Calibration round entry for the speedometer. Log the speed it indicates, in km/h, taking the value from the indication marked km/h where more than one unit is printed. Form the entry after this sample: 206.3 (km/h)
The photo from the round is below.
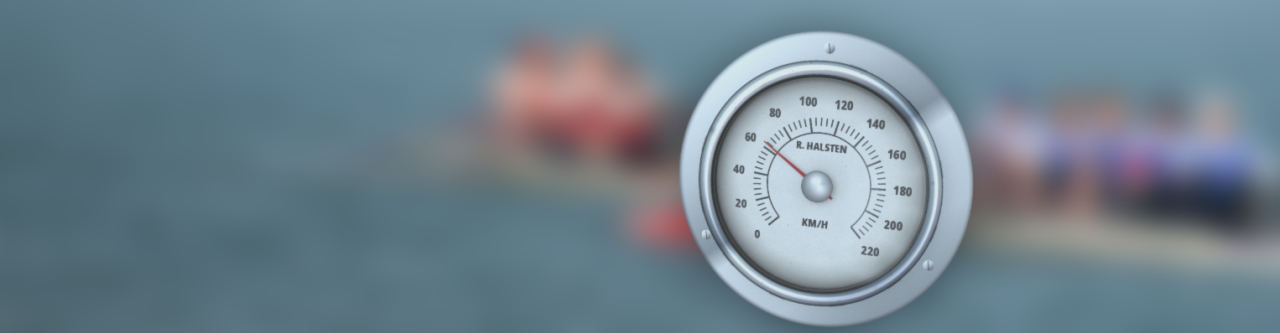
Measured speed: 64 (km/h)
